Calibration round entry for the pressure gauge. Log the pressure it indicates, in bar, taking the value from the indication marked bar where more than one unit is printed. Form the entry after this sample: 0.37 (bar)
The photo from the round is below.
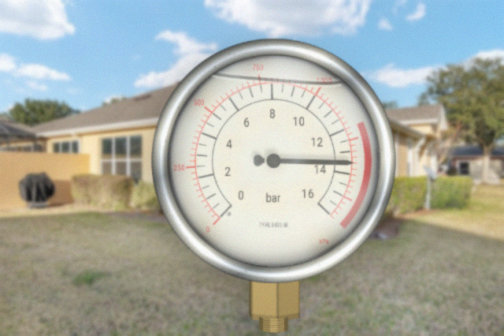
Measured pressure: 13.5 (bar)
